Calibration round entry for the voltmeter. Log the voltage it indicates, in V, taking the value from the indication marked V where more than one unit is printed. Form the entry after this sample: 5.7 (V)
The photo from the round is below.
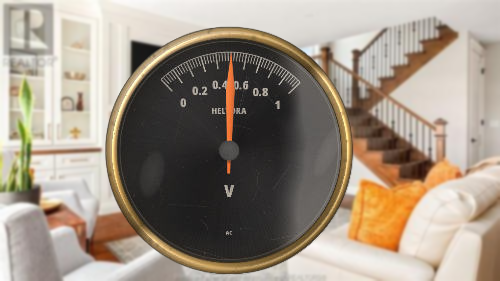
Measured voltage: 0.5 (V)
